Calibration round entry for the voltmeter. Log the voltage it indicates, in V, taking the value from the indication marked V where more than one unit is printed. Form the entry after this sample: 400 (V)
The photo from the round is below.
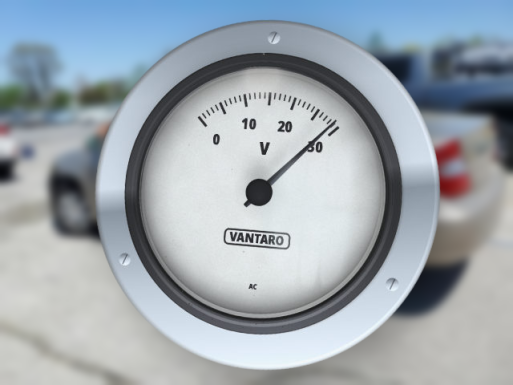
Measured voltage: 29 (V)
